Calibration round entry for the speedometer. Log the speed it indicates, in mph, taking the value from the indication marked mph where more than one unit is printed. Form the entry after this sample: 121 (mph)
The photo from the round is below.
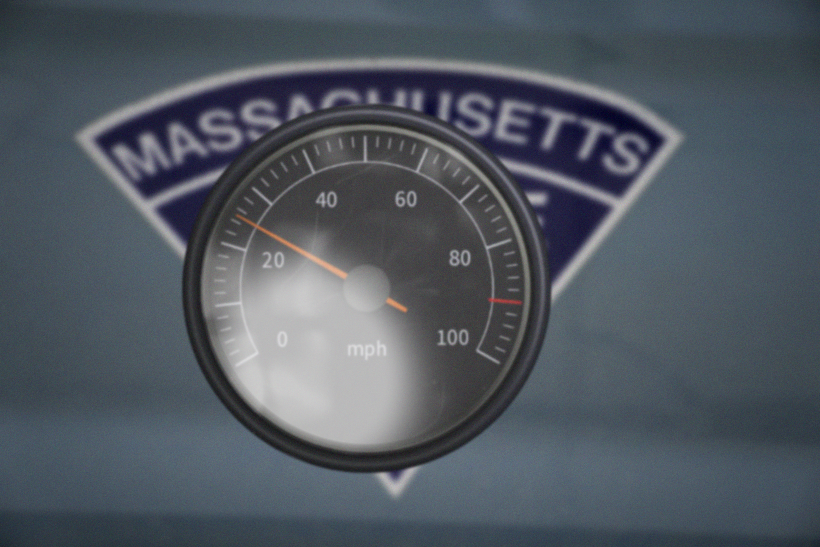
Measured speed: 25 (mph)
